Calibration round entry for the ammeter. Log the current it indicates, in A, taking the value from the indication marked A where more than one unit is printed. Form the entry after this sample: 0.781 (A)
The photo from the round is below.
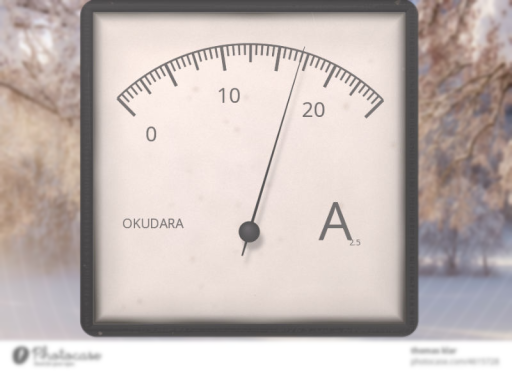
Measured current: 17 (A)
